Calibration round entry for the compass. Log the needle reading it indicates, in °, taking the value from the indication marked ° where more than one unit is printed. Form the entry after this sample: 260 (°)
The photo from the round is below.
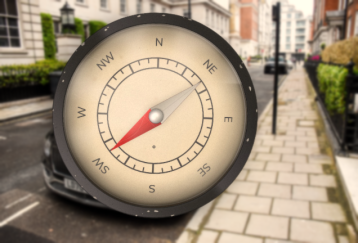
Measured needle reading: 230 (°)
